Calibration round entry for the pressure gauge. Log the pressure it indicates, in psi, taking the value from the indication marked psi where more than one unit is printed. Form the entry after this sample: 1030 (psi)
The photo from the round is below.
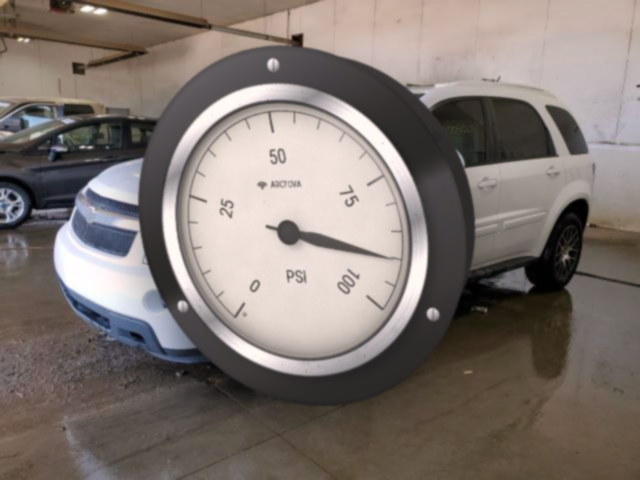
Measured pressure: 90 (psi)
